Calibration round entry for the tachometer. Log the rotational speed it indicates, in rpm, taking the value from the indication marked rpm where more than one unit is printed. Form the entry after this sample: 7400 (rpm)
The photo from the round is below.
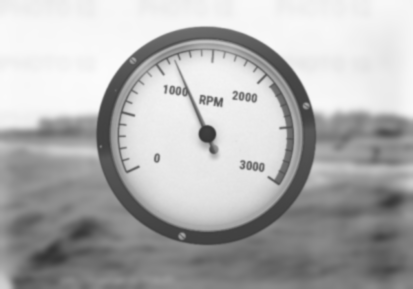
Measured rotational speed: 1150 (rpm)
